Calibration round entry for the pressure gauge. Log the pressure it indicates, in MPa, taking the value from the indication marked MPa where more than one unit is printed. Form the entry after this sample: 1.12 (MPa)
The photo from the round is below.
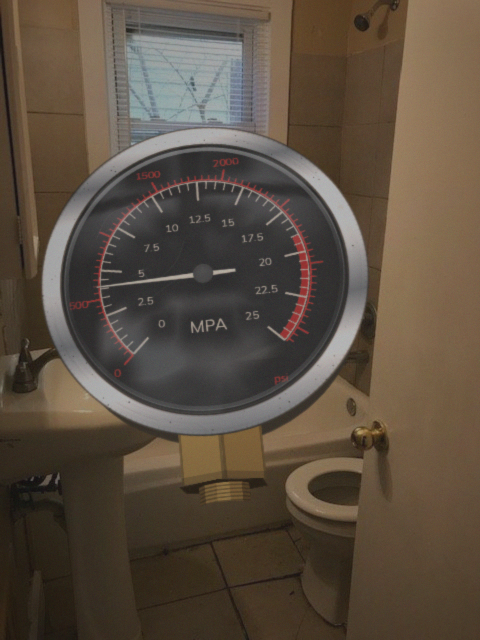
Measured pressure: 4 (MPa)
